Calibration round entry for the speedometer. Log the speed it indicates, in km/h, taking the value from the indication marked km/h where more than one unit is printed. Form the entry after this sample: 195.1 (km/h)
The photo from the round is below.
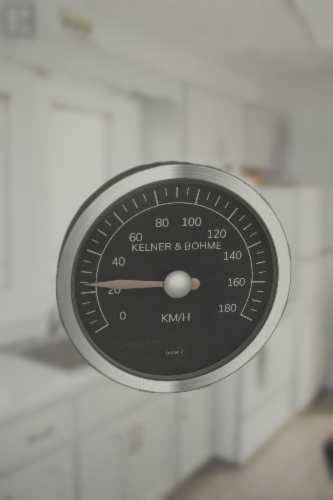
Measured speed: 25 (km/h)
